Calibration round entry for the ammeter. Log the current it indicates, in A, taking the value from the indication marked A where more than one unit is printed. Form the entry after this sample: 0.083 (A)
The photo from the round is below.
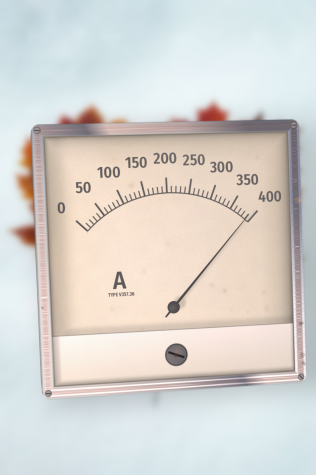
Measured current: 390 (A)
